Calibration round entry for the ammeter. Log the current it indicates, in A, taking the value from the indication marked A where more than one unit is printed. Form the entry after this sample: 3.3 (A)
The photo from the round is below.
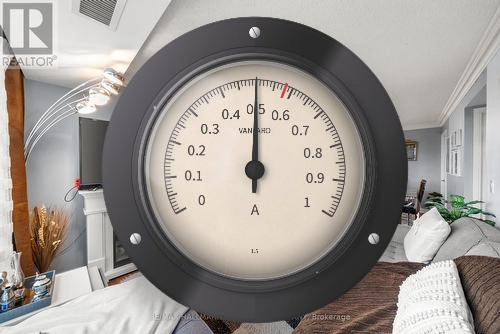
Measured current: 0.5 (A)
